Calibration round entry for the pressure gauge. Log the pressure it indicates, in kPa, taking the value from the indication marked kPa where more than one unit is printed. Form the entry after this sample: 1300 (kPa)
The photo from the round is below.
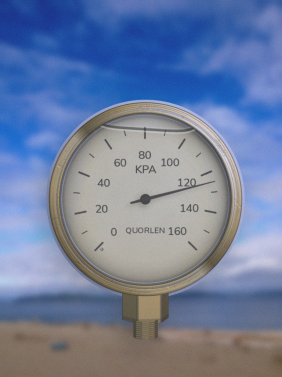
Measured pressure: 125 (kPa)
